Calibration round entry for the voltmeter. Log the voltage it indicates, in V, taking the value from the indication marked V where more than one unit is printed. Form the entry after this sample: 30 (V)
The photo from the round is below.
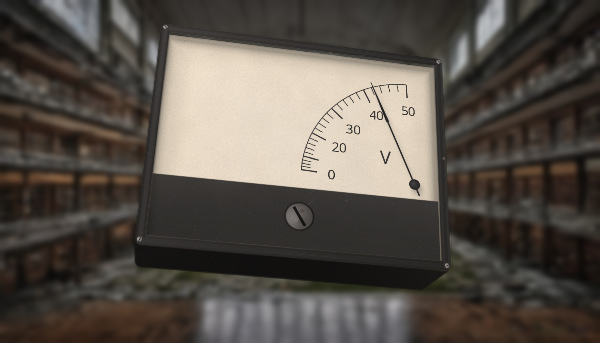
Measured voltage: 42 (V)
